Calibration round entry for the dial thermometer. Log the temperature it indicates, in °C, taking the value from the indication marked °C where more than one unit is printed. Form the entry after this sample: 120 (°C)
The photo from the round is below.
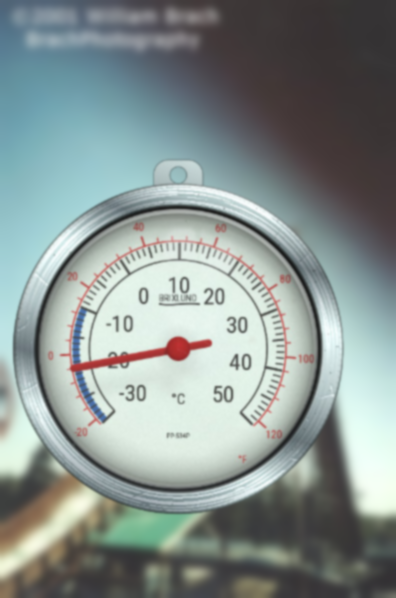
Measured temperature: -20 (°C)
